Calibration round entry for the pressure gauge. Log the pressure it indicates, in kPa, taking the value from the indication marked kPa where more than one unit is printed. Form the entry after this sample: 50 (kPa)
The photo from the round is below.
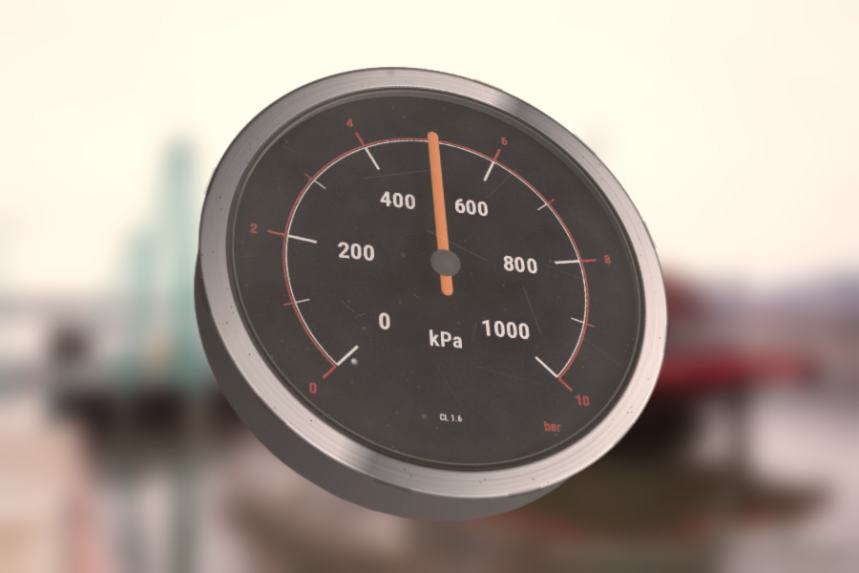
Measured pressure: 500 (kPa)
